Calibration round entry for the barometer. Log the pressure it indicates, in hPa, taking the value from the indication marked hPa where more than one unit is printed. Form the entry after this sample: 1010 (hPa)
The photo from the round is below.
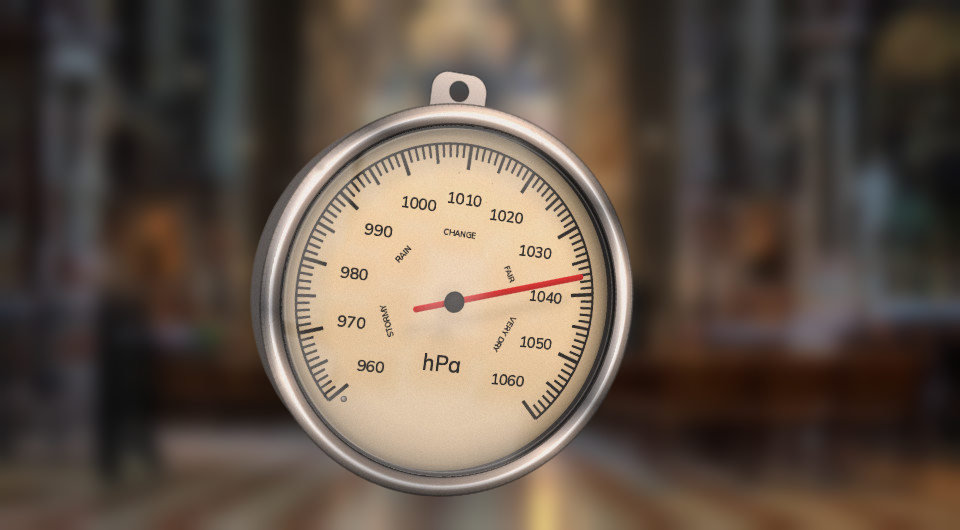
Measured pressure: 1037 (hPa)
